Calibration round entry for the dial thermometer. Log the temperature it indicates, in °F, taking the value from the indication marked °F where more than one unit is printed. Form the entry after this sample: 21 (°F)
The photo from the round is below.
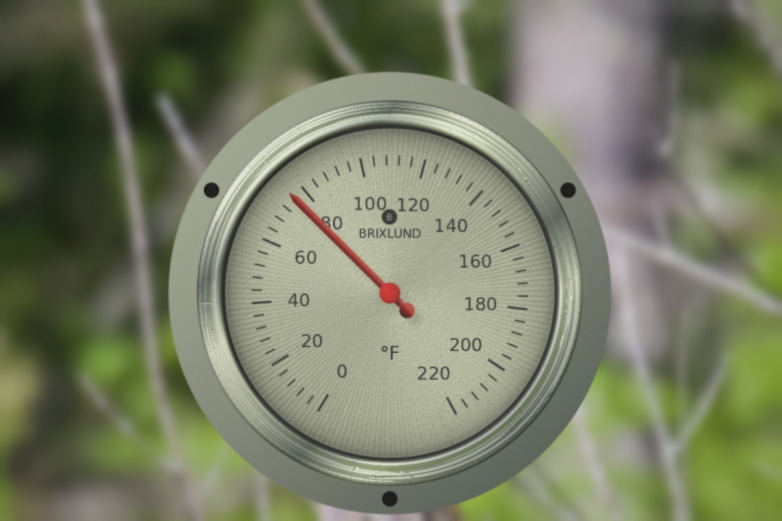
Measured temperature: 76 (°F)
